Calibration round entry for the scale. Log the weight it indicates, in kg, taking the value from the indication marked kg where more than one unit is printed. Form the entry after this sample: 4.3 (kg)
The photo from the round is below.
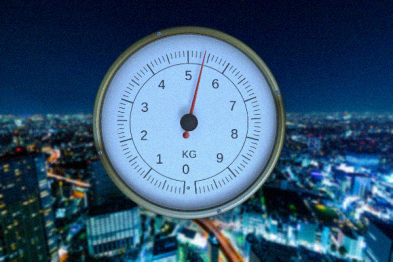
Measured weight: 5.4 (kg)
